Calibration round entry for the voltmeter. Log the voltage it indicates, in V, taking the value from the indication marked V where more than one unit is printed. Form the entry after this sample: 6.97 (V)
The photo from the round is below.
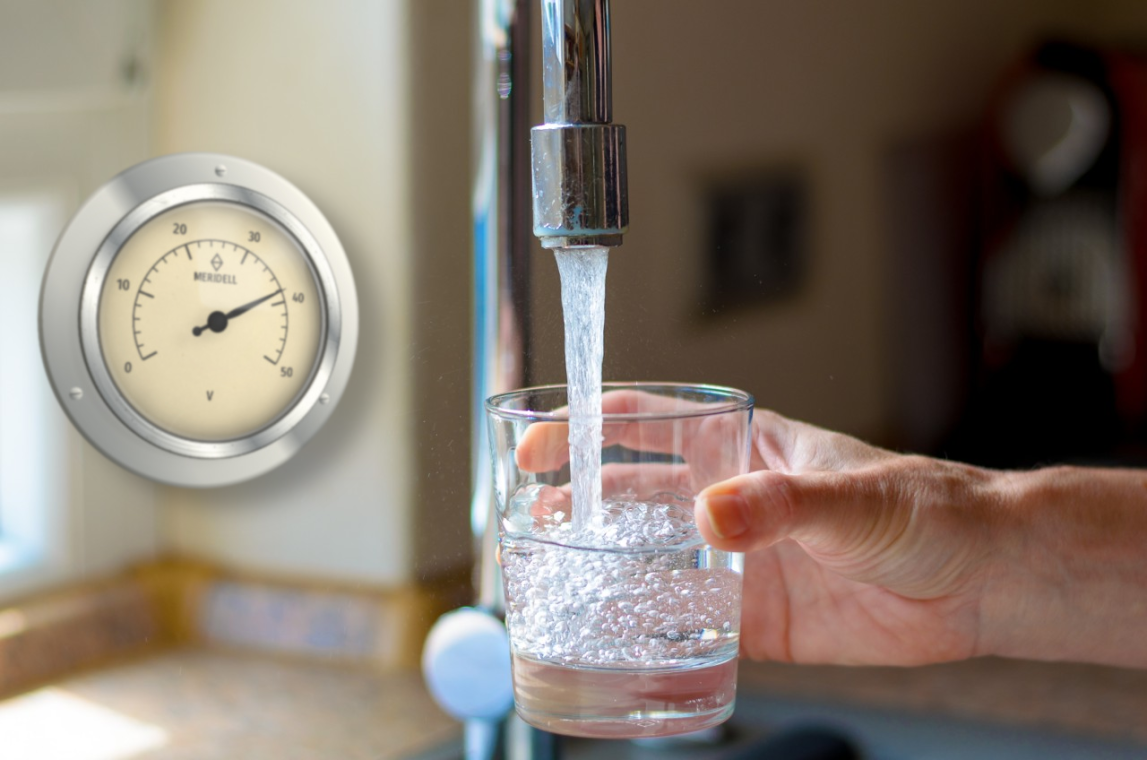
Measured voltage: 38 (V)
